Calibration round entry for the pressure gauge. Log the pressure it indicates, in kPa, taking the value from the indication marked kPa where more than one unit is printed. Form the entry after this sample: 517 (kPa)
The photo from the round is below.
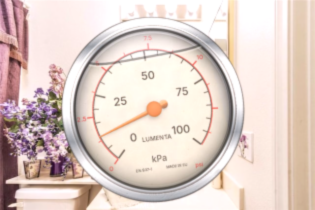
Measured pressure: 10 (kPa)
